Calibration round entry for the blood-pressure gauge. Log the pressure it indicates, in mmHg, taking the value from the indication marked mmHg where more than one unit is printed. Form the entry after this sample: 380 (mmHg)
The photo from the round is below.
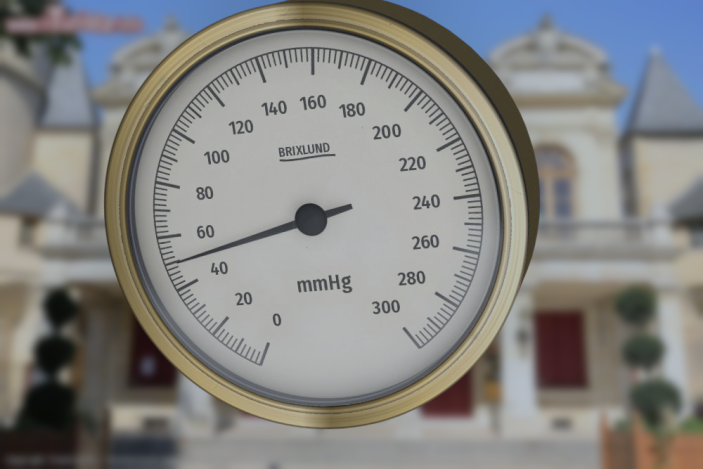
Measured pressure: 50 (mmHg)
